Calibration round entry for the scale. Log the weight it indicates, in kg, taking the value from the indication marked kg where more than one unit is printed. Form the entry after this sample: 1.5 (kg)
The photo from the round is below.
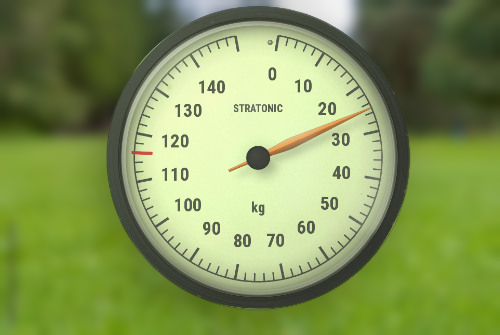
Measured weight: 25 (kg)
